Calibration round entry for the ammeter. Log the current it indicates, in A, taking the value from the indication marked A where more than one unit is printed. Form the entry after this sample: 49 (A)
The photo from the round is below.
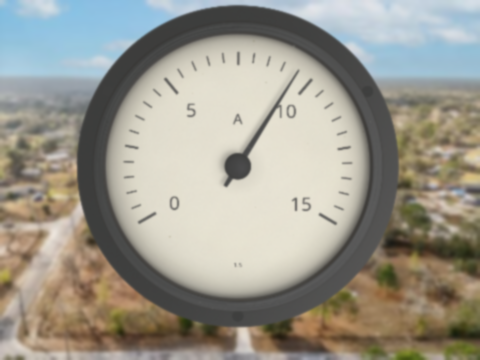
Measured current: 9.5 (A)
